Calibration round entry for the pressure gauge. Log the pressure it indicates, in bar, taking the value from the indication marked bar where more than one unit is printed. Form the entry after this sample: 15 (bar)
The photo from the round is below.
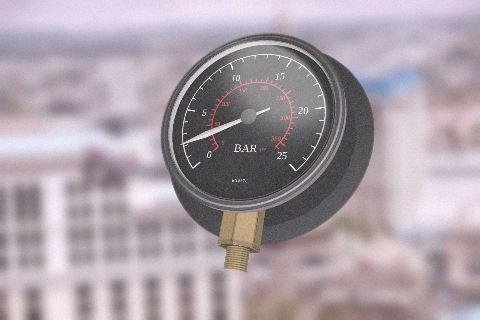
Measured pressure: 2 (bar)
